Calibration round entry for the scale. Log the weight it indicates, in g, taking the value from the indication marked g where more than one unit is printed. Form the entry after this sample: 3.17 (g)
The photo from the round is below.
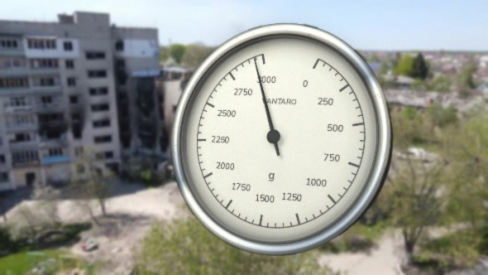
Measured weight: 2950 (g)
